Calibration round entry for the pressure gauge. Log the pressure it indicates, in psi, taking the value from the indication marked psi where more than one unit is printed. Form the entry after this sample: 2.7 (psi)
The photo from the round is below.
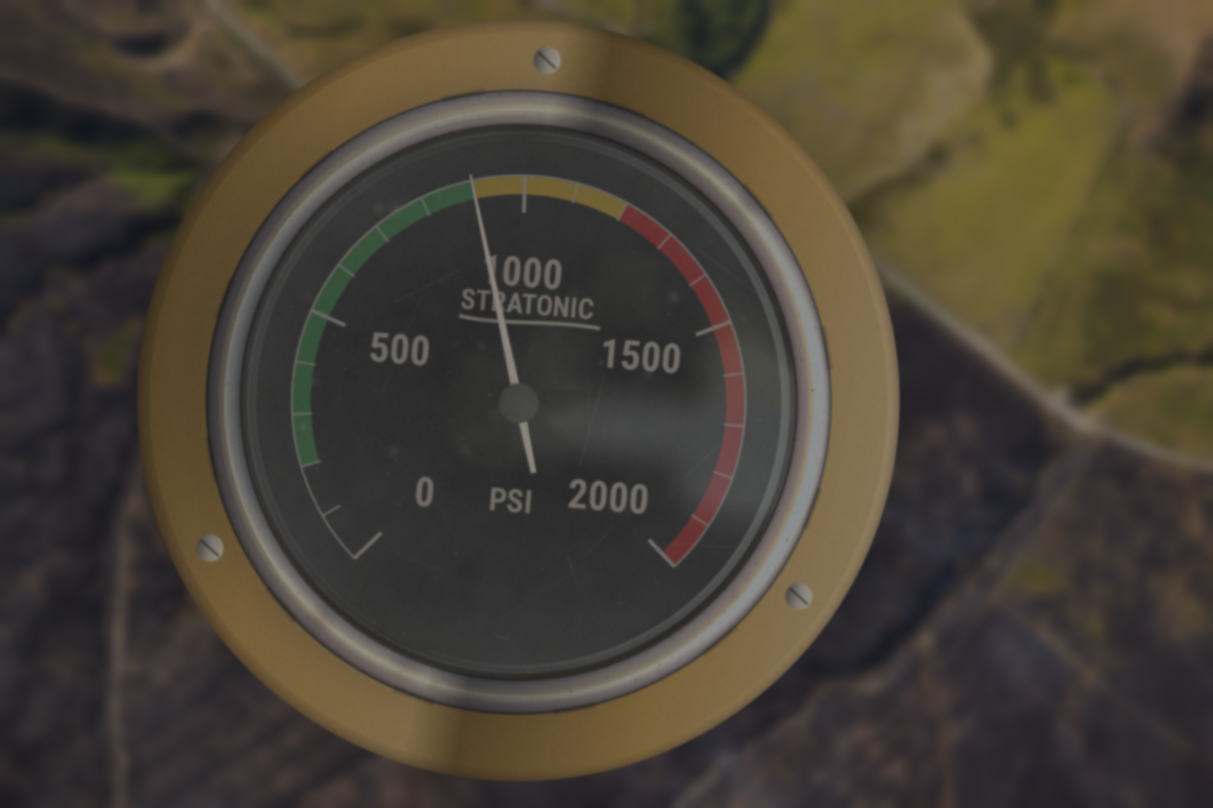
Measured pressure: 900 (psi)
